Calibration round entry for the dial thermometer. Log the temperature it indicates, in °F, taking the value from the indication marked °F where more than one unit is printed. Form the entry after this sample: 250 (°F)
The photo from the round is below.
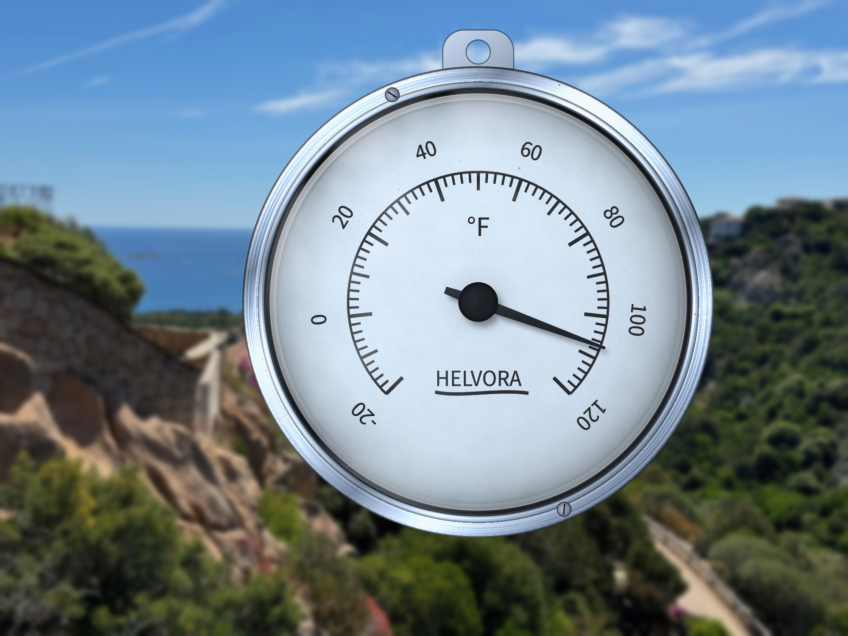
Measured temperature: 107 (°F)
